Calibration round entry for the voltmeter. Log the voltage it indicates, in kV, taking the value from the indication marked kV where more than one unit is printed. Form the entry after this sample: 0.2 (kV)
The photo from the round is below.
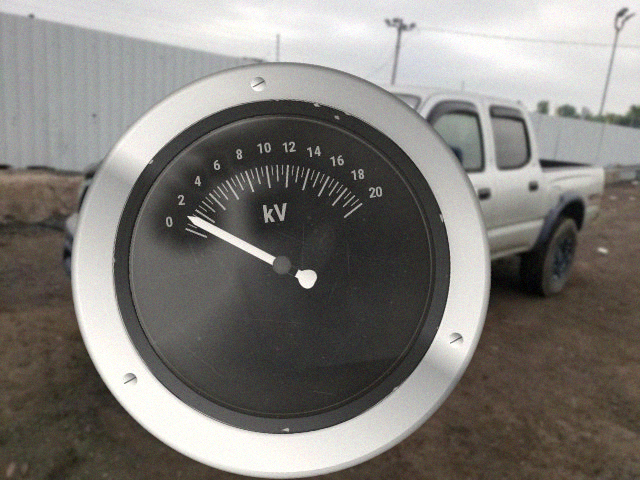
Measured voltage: 1 (kV)
